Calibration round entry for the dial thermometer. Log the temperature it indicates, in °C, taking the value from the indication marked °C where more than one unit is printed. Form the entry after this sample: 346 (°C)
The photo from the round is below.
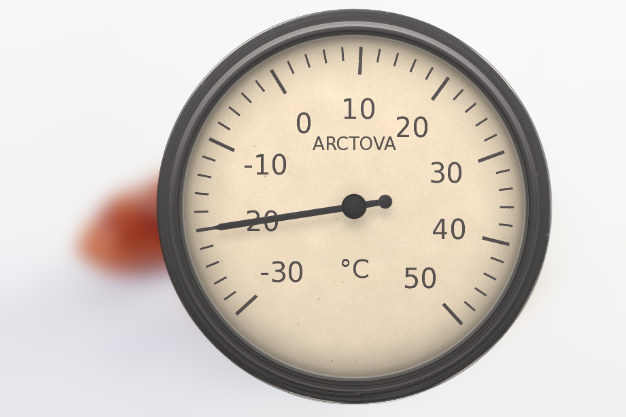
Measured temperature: -20 (°C)
